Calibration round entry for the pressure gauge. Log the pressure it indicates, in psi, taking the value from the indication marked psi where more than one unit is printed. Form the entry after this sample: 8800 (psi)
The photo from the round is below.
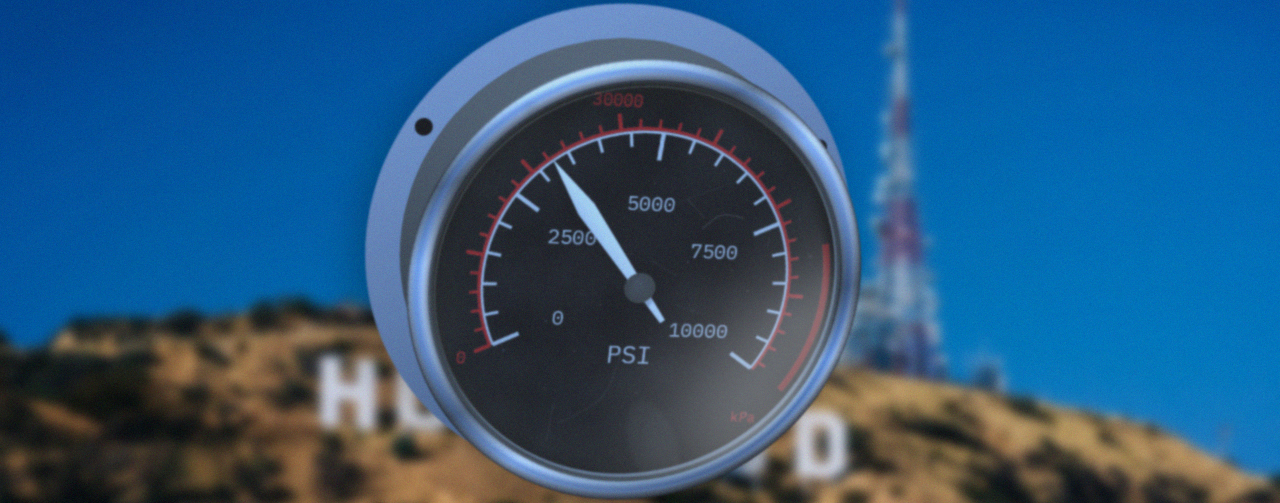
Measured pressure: 3250 (psi)
